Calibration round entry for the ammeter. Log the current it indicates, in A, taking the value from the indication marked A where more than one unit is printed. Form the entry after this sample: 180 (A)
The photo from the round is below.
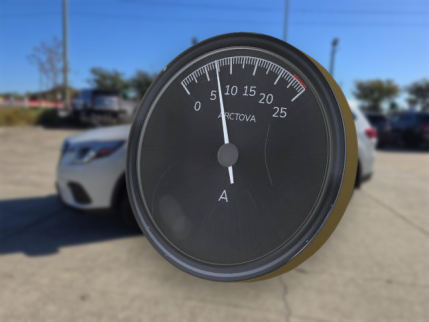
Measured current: 7.5 (A)
